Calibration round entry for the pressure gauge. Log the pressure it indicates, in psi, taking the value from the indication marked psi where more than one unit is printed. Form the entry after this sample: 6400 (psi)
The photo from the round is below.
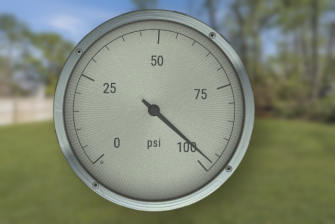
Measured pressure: 97.5 (psi)
